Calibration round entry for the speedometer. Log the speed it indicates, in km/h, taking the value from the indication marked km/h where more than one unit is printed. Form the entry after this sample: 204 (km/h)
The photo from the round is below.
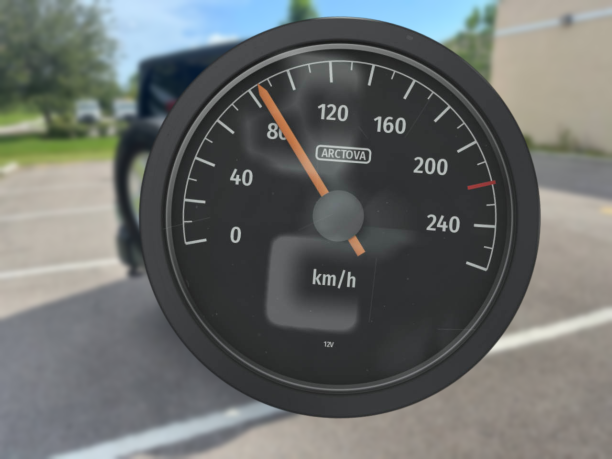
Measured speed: 85 (km/h)
